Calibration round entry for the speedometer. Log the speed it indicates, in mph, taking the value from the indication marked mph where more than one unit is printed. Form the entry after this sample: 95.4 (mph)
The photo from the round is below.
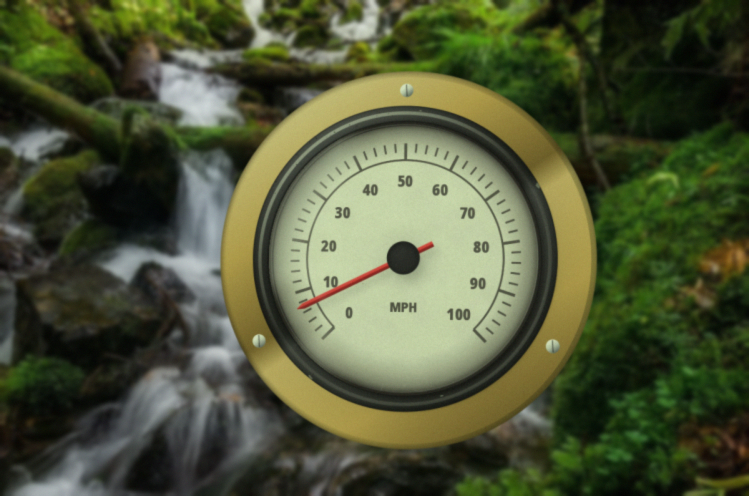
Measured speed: 7 (mph)
